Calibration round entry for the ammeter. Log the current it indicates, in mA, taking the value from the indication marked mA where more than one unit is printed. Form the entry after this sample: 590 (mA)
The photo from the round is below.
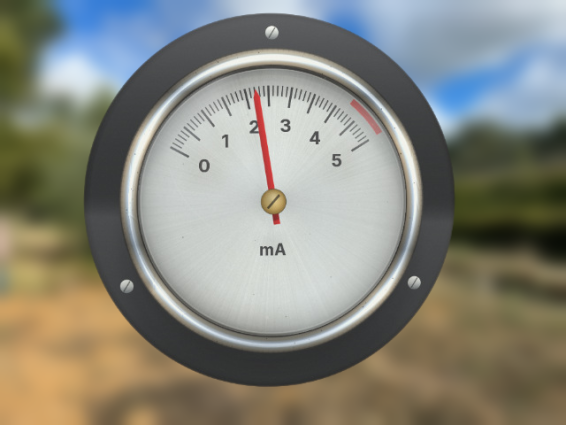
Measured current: 2.2 (mA)
